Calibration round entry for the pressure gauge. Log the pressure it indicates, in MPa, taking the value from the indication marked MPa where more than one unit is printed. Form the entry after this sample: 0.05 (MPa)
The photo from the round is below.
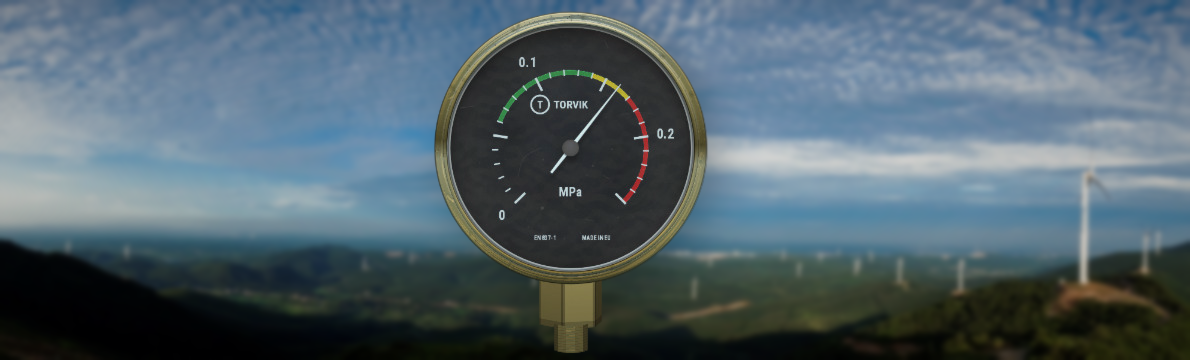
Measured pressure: 0.16 (MPa)
